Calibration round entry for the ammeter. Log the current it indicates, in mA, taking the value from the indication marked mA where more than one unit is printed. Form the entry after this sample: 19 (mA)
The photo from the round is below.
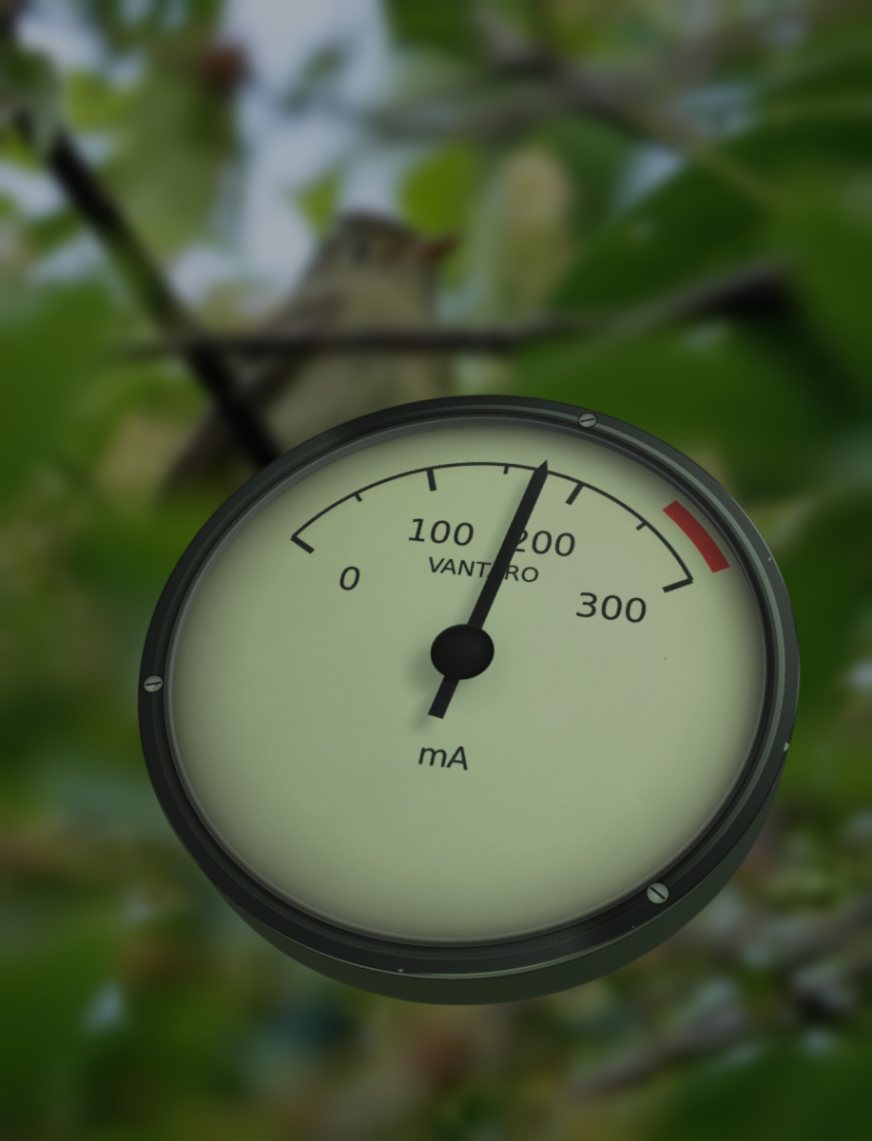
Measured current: 175 (mA)
